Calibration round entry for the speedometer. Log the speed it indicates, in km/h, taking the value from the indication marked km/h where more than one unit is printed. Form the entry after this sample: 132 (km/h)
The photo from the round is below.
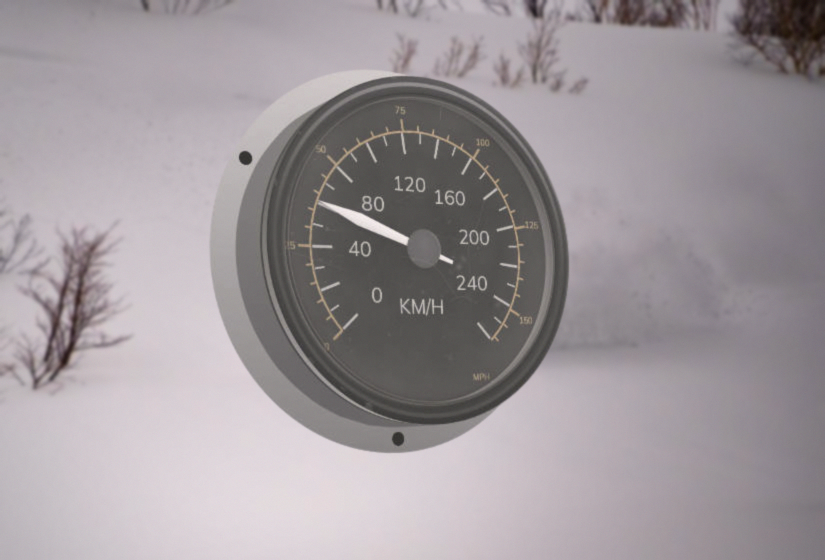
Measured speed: 60 (km/h)
